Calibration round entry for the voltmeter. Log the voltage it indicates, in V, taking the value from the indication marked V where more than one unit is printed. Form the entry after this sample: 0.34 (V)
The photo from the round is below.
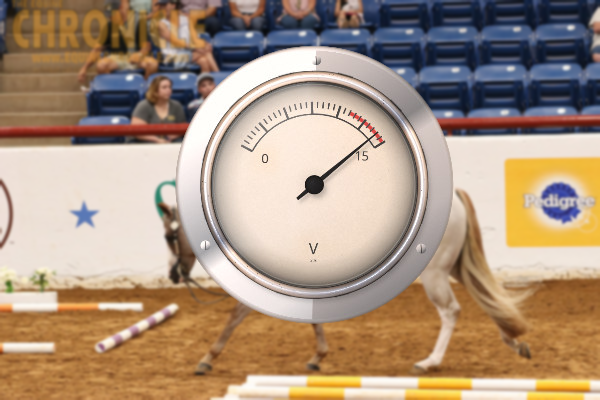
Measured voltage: 14 (V)
